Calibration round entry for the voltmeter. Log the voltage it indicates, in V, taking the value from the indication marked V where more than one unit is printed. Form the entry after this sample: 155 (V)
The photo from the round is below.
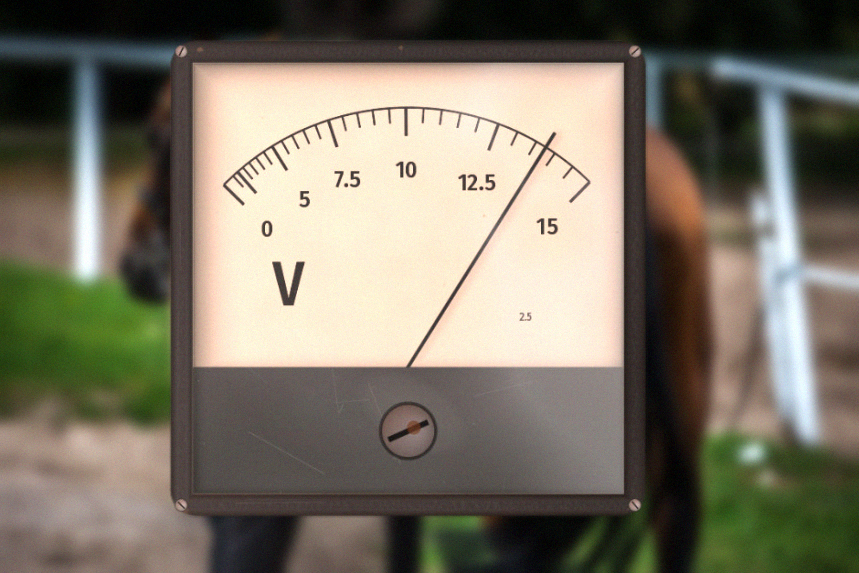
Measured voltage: 13.75 (V)
